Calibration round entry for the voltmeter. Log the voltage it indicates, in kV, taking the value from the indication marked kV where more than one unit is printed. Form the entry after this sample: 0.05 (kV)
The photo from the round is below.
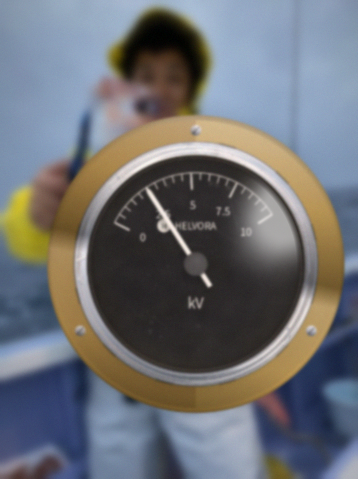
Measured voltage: 2.5 (kV)
